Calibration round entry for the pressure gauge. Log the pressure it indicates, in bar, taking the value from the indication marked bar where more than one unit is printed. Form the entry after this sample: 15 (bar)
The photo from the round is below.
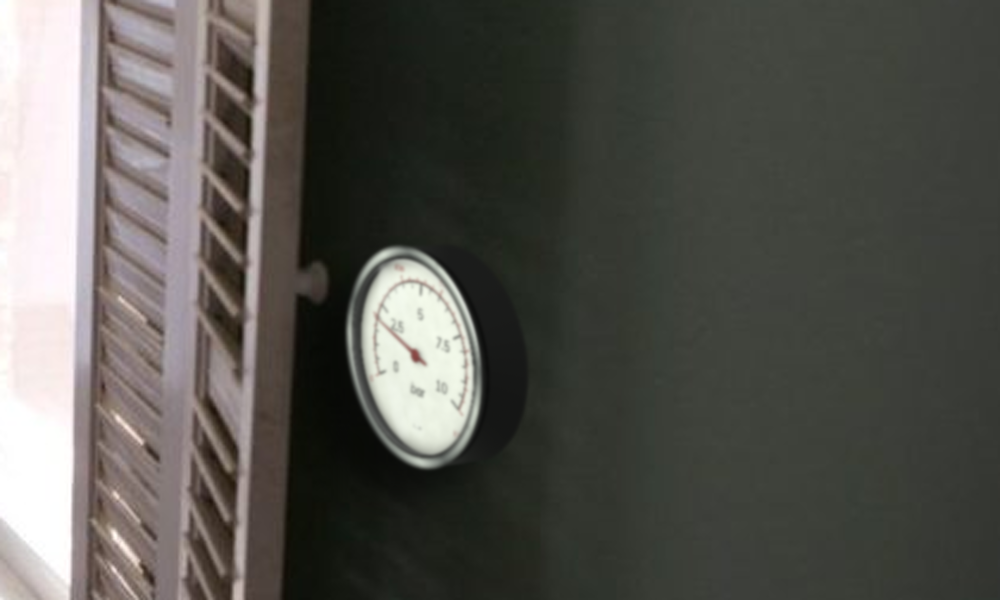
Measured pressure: 2 (bar)
